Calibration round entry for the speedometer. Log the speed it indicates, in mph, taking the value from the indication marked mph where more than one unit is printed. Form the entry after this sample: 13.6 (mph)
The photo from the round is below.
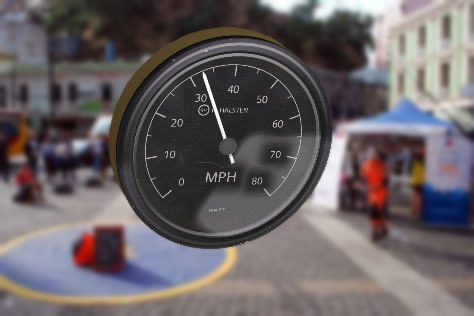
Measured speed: 32.5 (mph)
